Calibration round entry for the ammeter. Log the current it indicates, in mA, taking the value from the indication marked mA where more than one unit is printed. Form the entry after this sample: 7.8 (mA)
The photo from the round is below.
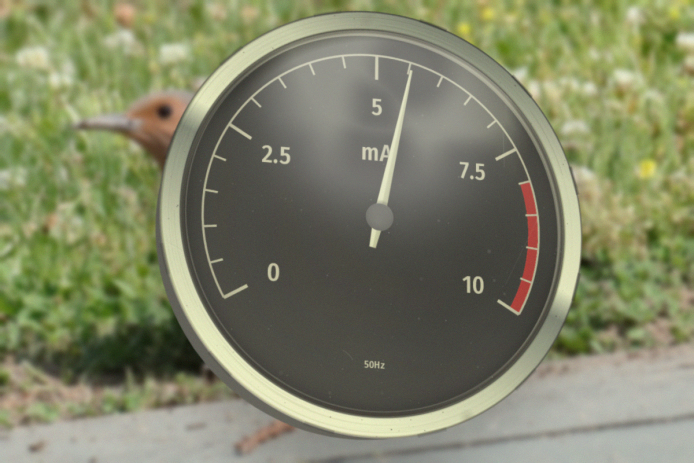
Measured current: 5.5 (mA)
